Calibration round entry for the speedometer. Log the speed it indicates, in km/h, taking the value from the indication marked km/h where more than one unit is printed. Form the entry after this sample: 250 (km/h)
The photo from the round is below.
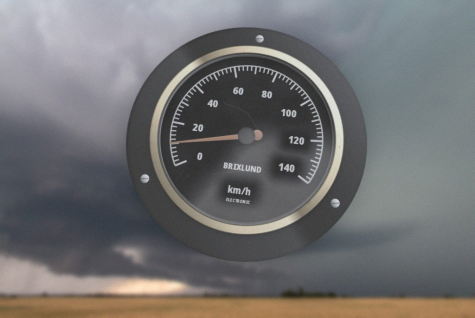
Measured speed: 10 (km/h)
